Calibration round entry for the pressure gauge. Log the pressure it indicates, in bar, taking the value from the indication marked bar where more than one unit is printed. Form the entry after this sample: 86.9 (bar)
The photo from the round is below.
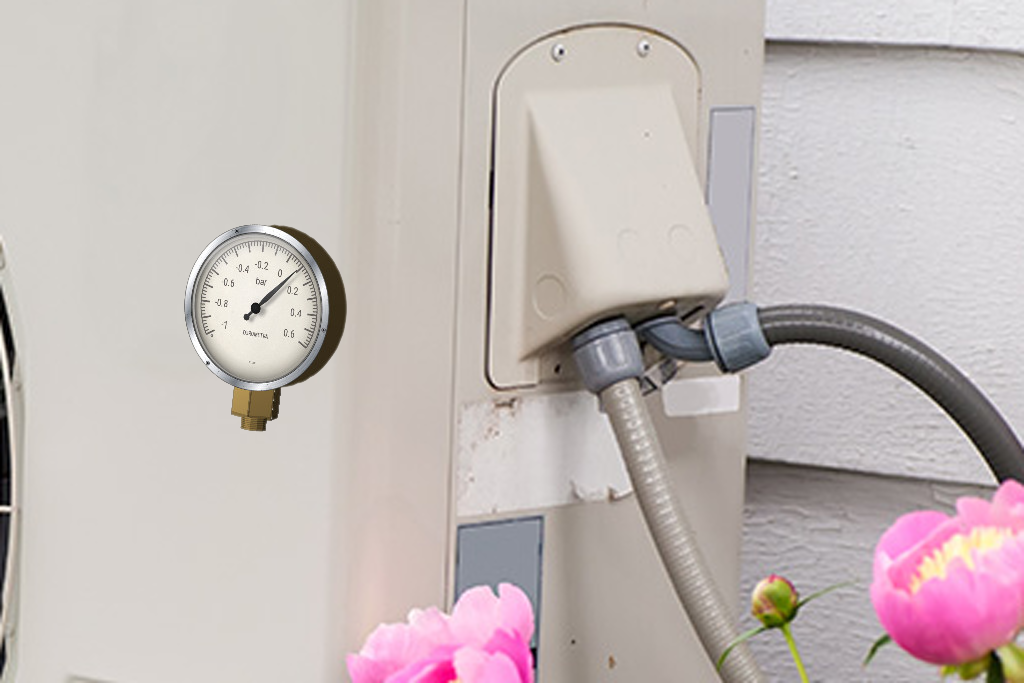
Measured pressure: 0.1 (bar)
